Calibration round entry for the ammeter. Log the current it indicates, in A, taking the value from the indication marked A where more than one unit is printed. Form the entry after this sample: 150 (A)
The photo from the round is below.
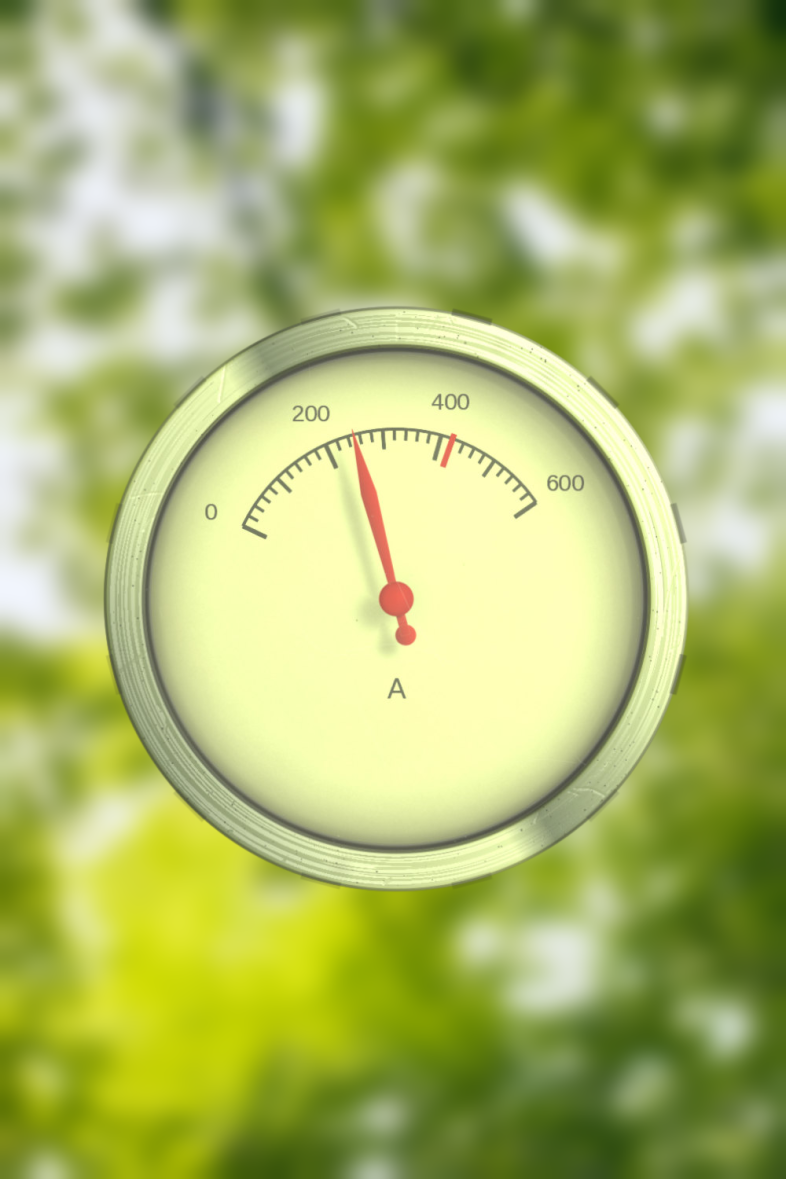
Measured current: 250 (A)
